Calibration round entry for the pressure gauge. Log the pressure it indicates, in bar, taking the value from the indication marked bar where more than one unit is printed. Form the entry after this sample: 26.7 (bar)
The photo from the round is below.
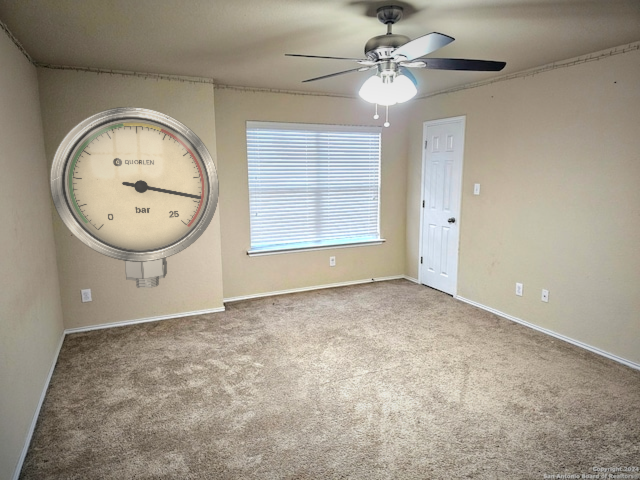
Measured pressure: 22 (bar)
